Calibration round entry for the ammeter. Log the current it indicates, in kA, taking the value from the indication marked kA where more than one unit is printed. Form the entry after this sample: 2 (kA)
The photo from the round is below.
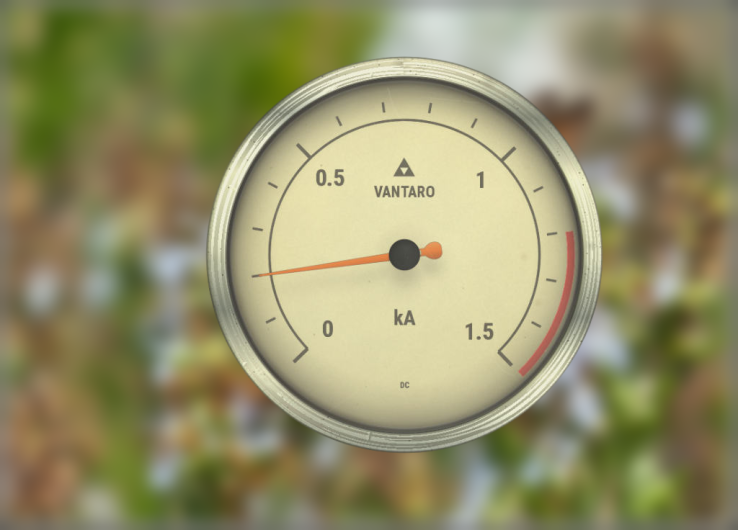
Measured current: 0.2 (kA)
